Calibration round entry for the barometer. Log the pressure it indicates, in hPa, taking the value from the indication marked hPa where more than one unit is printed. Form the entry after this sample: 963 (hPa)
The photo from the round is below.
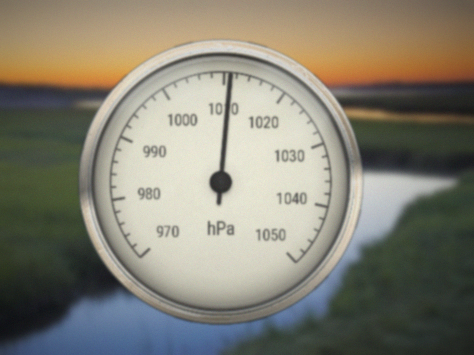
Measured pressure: 1011 (hPa)
